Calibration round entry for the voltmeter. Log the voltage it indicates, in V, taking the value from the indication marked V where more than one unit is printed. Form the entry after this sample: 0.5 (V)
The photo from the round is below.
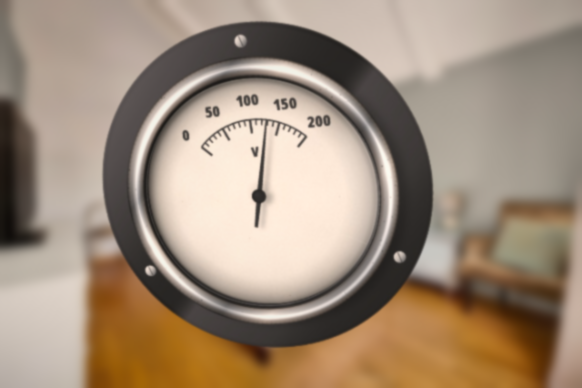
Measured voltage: 130 (V)
